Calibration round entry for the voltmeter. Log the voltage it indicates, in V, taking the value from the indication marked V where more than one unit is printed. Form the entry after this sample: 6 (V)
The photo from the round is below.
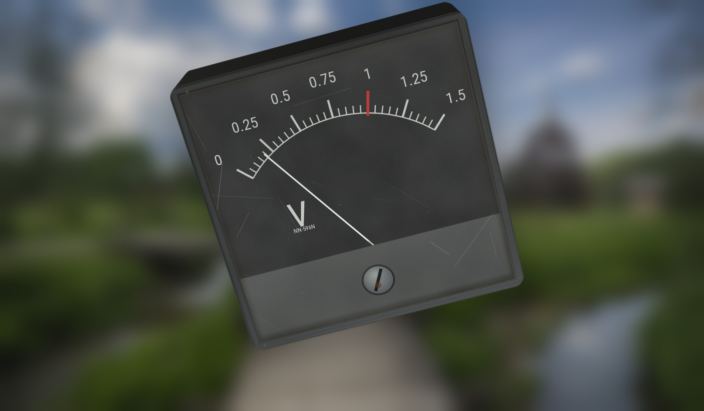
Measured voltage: 0.2 (V)
